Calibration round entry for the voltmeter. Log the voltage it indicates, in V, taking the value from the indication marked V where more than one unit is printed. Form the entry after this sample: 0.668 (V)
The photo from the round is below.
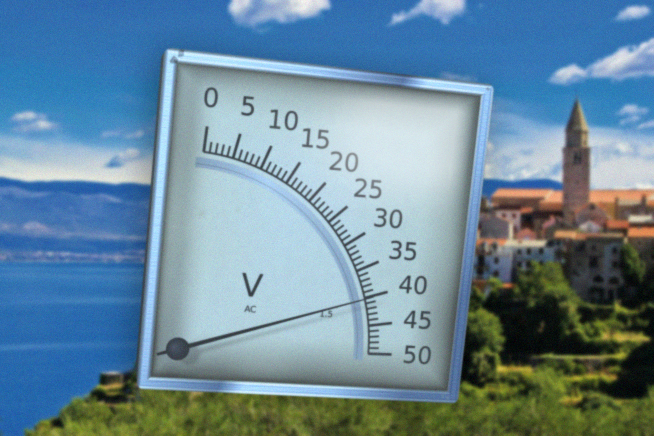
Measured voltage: 40 (V)
